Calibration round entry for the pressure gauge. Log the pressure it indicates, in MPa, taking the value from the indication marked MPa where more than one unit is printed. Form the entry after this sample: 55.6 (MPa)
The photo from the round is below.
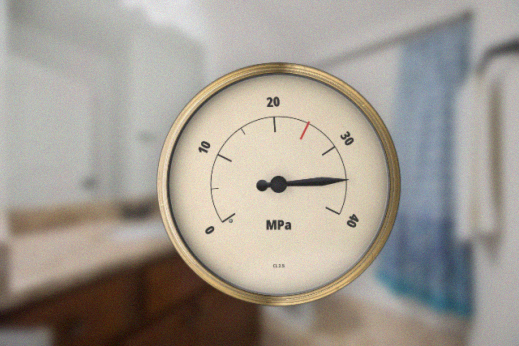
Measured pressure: 35 (MPa)
